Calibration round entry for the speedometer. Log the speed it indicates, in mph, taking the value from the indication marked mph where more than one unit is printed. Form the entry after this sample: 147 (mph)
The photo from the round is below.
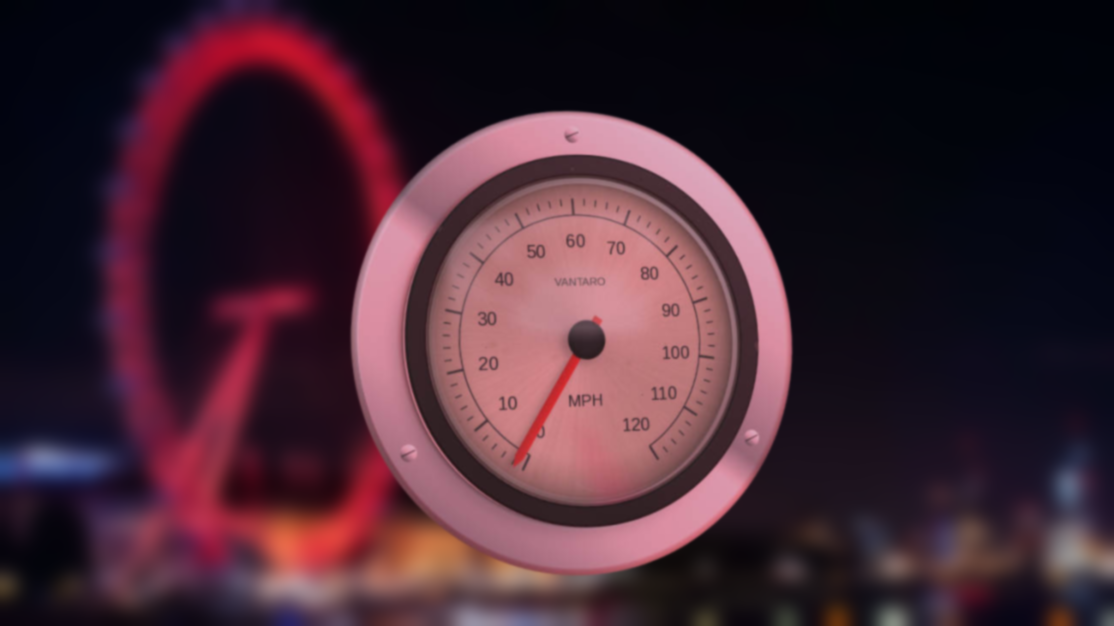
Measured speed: 2 (mph)
